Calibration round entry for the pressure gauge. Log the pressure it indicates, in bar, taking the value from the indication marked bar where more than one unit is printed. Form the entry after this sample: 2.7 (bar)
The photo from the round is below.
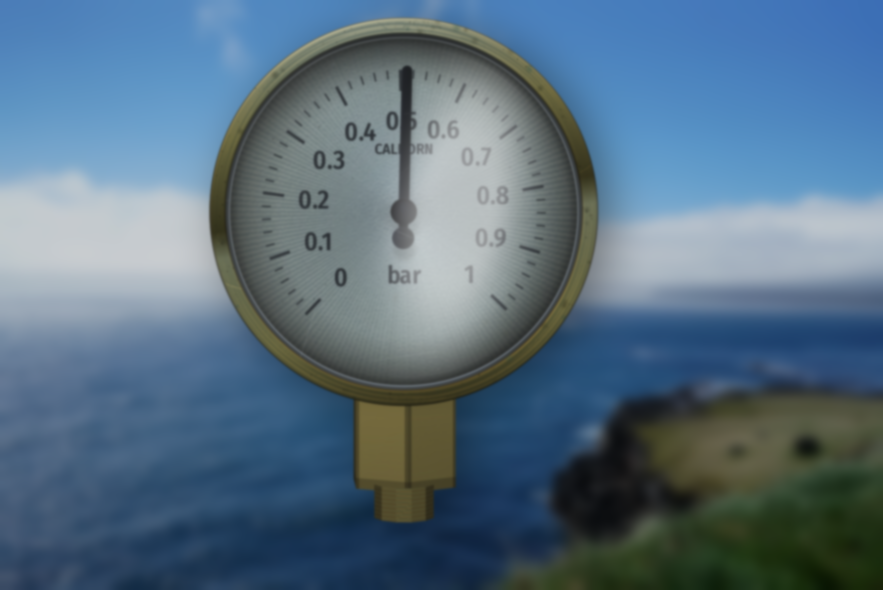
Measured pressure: 0.51 (bar)
